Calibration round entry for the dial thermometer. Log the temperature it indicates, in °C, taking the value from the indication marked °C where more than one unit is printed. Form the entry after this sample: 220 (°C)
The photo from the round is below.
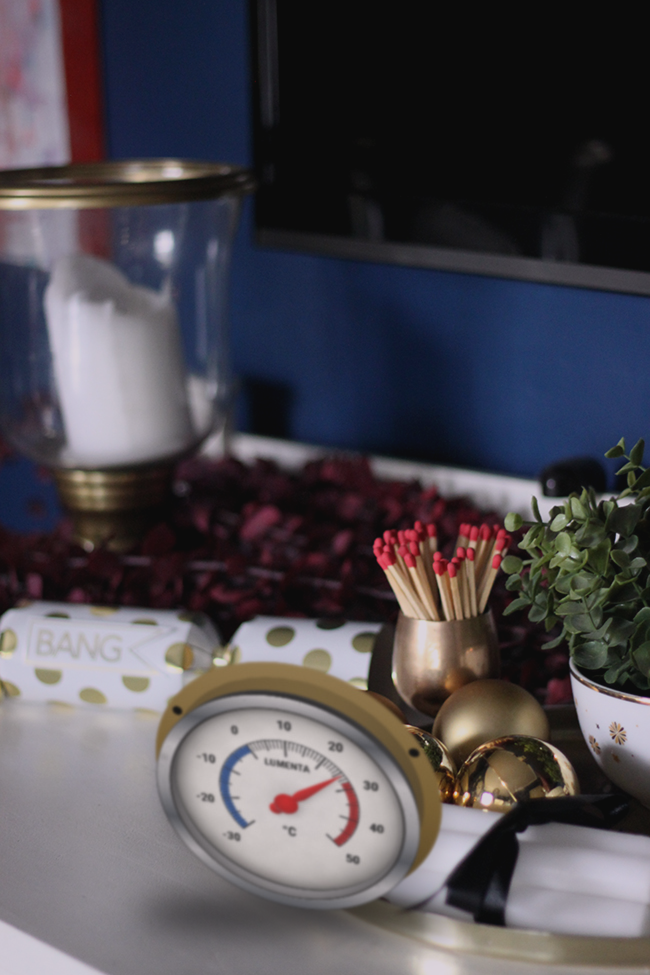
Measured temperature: 25 (°C)
